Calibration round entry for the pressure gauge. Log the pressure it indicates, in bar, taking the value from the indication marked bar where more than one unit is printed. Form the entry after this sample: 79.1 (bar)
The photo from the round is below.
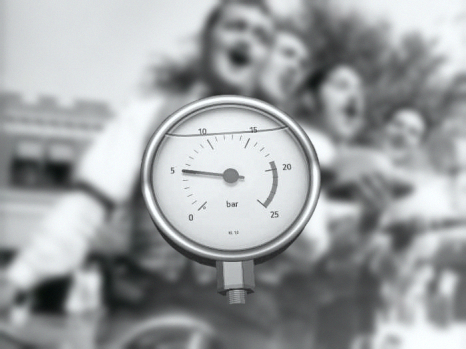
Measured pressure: 5 (bar)
